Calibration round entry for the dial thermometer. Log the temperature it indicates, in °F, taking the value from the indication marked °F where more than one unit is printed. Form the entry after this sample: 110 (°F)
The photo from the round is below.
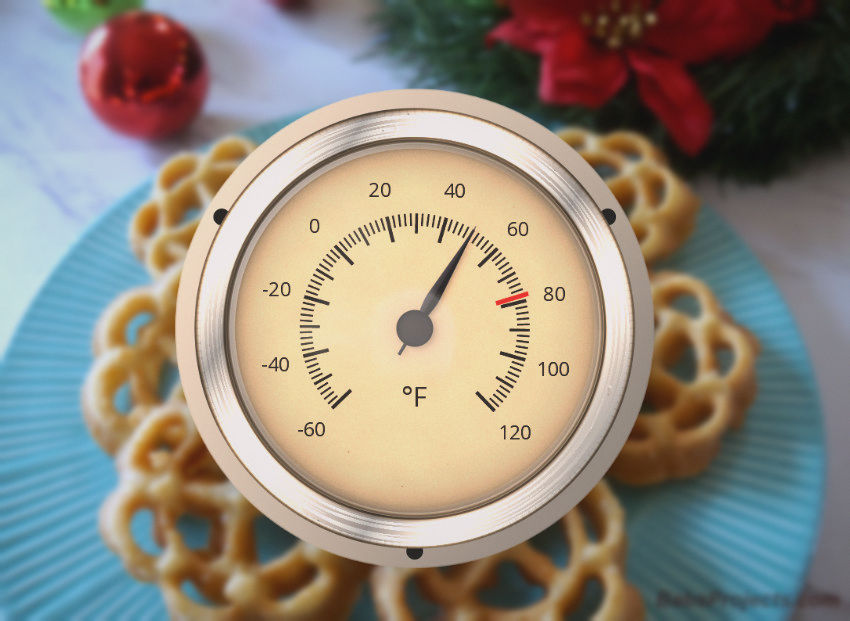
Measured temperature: 50 (°F)
